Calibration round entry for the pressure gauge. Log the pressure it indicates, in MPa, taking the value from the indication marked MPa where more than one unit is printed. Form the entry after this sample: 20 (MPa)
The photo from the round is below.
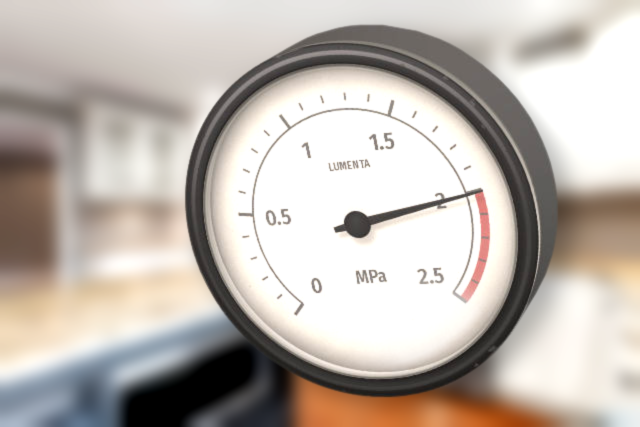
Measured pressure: 2 (MPa)
